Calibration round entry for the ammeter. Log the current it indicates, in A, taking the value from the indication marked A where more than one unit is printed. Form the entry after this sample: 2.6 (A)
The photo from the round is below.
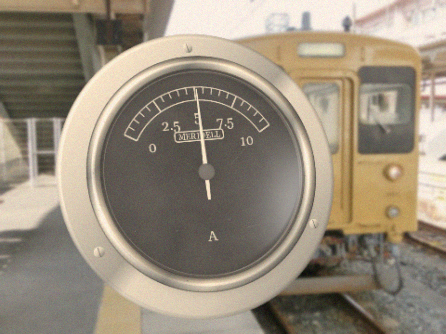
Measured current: 5 (A)
